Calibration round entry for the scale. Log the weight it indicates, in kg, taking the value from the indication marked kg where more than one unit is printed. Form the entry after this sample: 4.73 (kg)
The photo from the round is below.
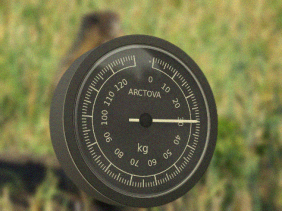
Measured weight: 30 (kg)
